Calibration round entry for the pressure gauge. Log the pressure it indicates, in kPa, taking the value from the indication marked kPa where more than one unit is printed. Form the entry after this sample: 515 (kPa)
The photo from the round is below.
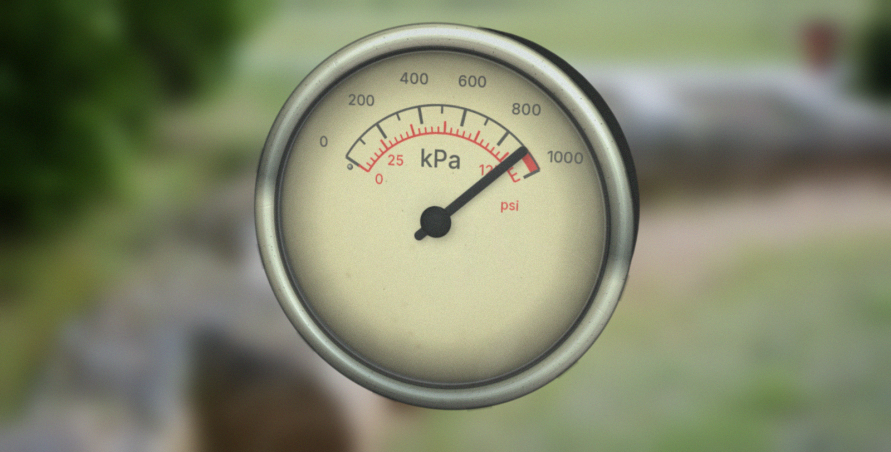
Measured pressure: 900 (kPa)
